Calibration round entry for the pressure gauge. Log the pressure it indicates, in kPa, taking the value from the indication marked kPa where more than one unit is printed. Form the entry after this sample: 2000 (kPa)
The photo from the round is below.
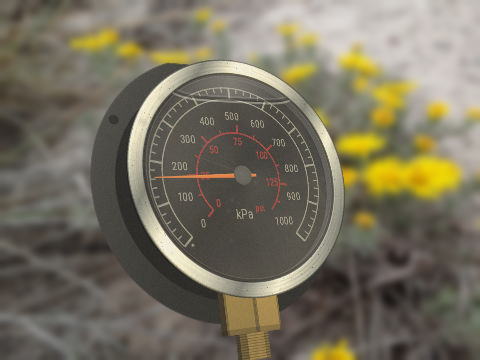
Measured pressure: 160 (kPa)
